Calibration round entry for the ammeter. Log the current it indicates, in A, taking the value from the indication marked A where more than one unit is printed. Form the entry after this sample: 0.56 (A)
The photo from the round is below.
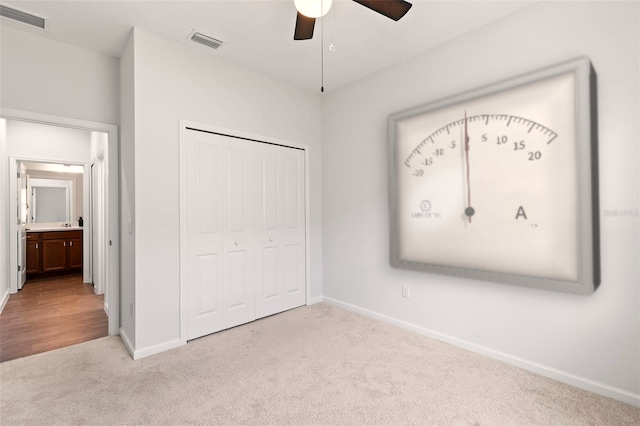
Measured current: 0 (A)
